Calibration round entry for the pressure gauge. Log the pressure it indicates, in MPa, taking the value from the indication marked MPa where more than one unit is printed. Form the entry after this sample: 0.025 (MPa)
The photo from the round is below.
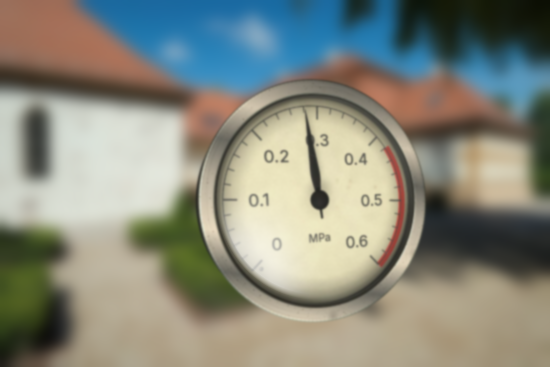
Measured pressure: 0.28 (MPa)
